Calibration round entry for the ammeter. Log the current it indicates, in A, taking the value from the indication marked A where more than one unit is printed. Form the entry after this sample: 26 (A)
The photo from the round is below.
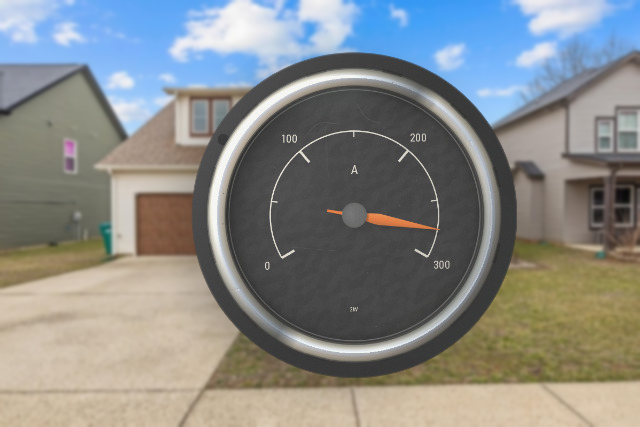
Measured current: 275 (A)
